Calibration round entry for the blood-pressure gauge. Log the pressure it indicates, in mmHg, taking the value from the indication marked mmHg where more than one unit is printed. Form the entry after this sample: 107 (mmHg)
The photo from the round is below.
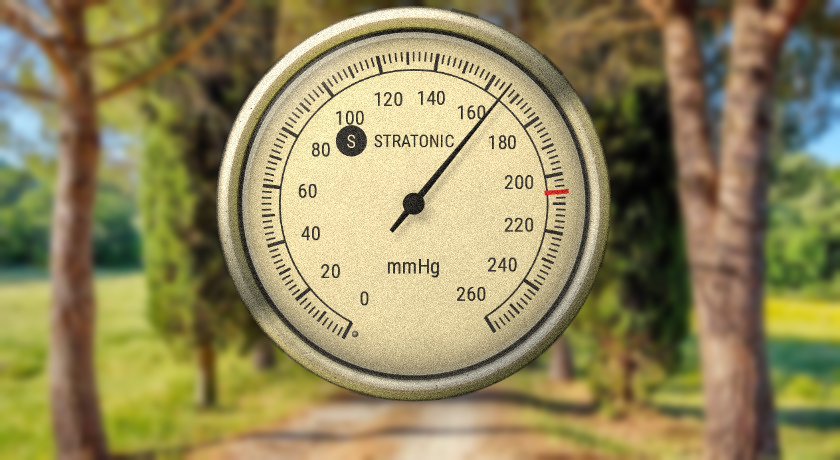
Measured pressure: 166 (mmHg)
